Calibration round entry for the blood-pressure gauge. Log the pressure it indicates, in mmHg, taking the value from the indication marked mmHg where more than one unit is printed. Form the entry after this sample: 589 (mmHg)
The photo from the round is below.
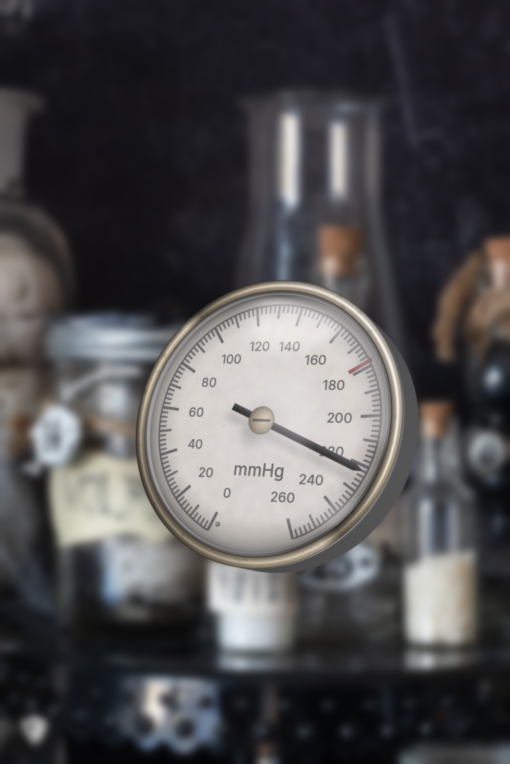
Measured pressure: 222 (mmHg)
